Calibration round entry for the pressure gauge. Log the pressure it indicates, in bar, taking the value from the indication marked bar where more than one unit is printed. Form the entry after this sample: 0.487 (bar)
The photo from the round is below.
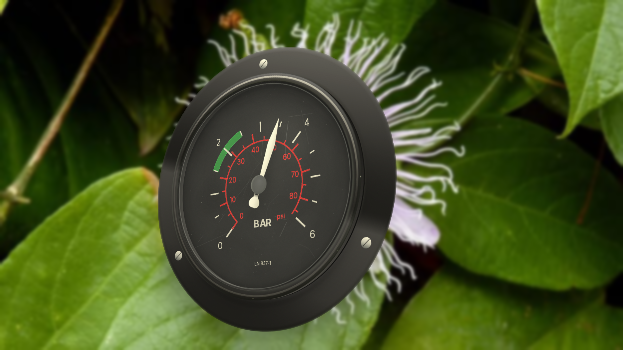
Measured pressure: 3.5 (bar)
